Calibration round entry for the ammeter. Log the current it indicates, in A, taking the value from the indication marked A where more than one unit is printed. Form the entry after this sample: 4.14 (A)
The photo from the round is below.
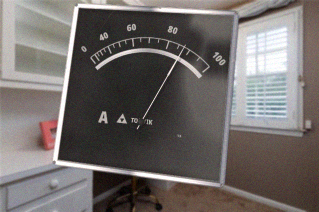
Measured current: 87.5 (A)
